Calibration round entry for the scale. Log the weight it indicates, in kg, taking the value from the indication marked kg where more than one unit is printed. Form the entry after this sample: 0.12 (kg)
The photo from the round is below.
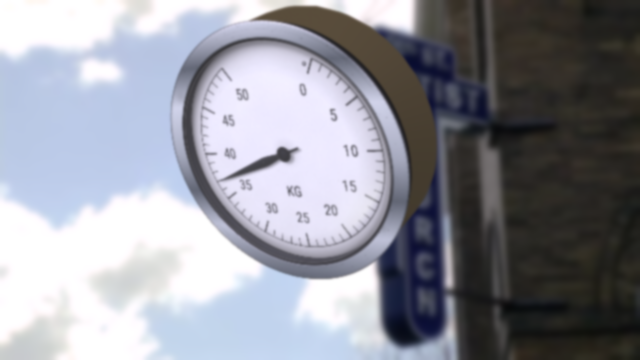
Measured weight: 37 (kg)
